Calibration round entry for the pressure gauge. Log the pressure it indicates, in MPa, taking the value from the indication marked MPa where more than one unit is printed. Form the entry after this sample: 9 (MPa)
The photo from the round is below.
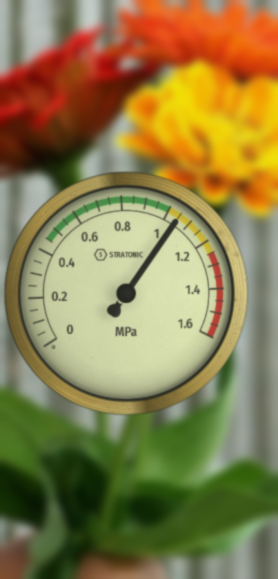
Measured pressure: 1.05 (MPa)
